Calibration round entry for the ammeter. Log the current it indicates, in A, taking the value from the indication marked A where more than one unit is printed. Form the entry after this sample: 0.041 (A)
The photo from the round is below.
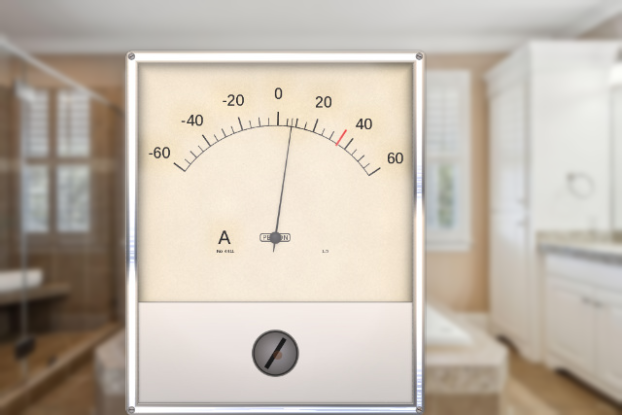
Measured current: 7.5 (A)
